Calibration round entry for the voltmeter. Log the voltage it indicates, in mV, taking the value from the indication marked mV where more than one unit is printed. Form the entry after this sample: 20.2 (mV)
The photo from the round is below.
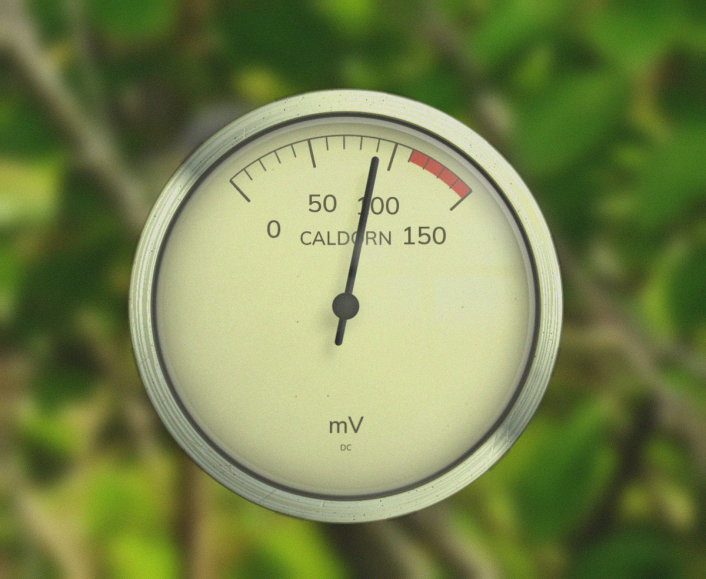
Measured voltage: 90 (mV)
